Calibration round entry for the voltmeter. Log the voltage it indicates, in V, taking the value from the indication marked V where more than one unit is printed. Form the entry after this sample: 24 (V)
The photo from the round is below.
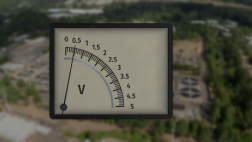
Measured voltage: 0.5 (V)
